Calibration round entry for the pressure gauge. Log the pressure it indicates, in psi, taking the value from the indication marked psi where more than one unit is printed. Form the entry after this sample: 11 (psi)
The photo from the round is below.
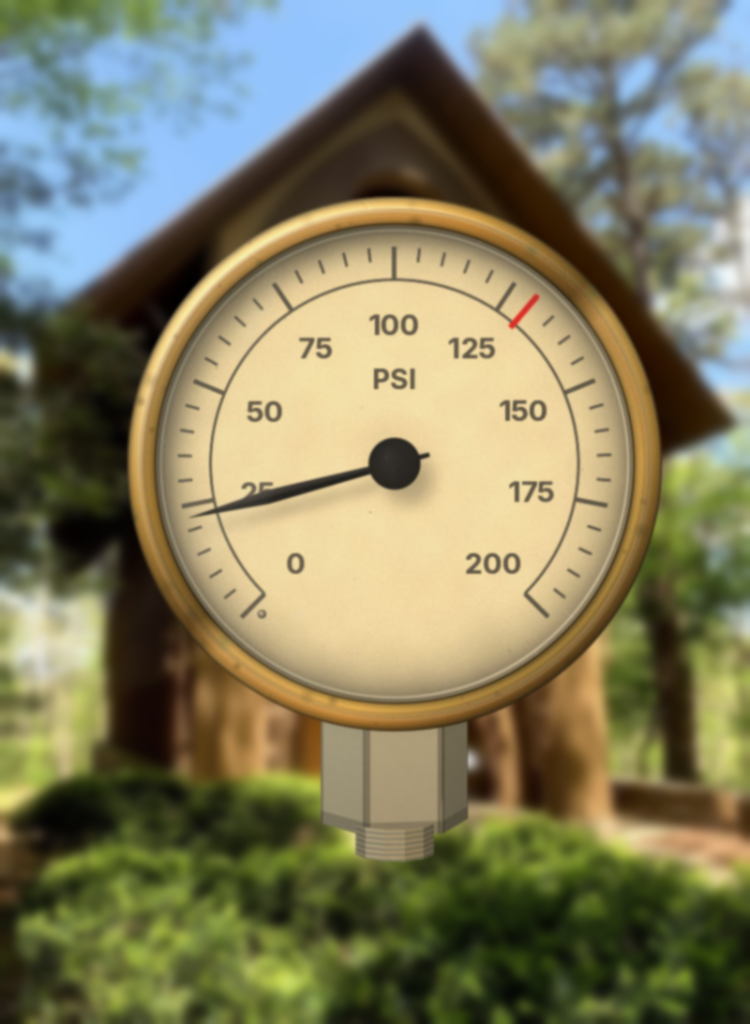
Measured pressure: 22.5 (psi)
